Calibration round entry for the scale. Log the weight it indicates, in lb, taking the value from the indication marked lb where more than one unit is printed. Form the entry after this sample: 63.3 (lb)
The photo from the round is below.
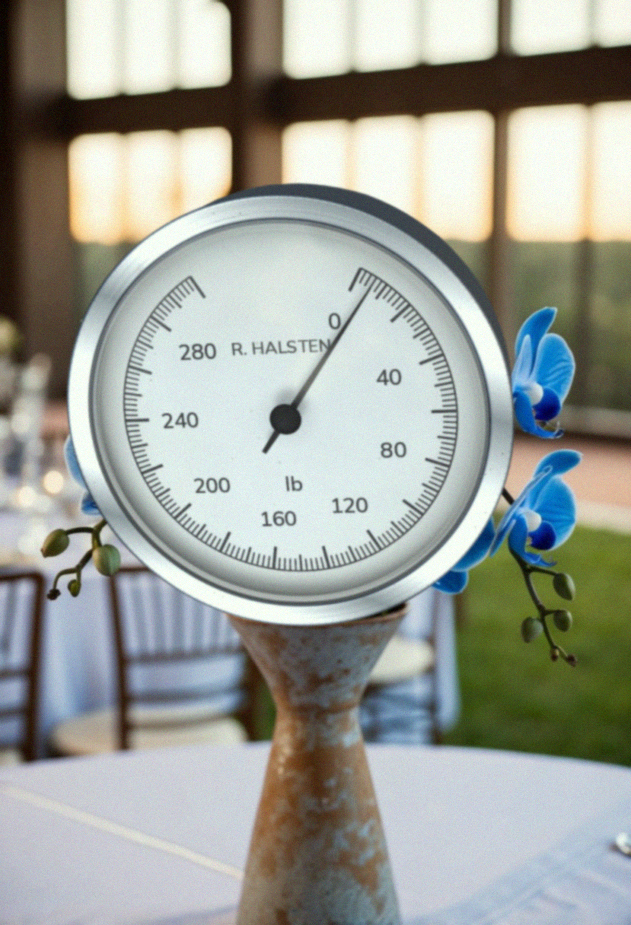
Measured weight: 6 (lb)
